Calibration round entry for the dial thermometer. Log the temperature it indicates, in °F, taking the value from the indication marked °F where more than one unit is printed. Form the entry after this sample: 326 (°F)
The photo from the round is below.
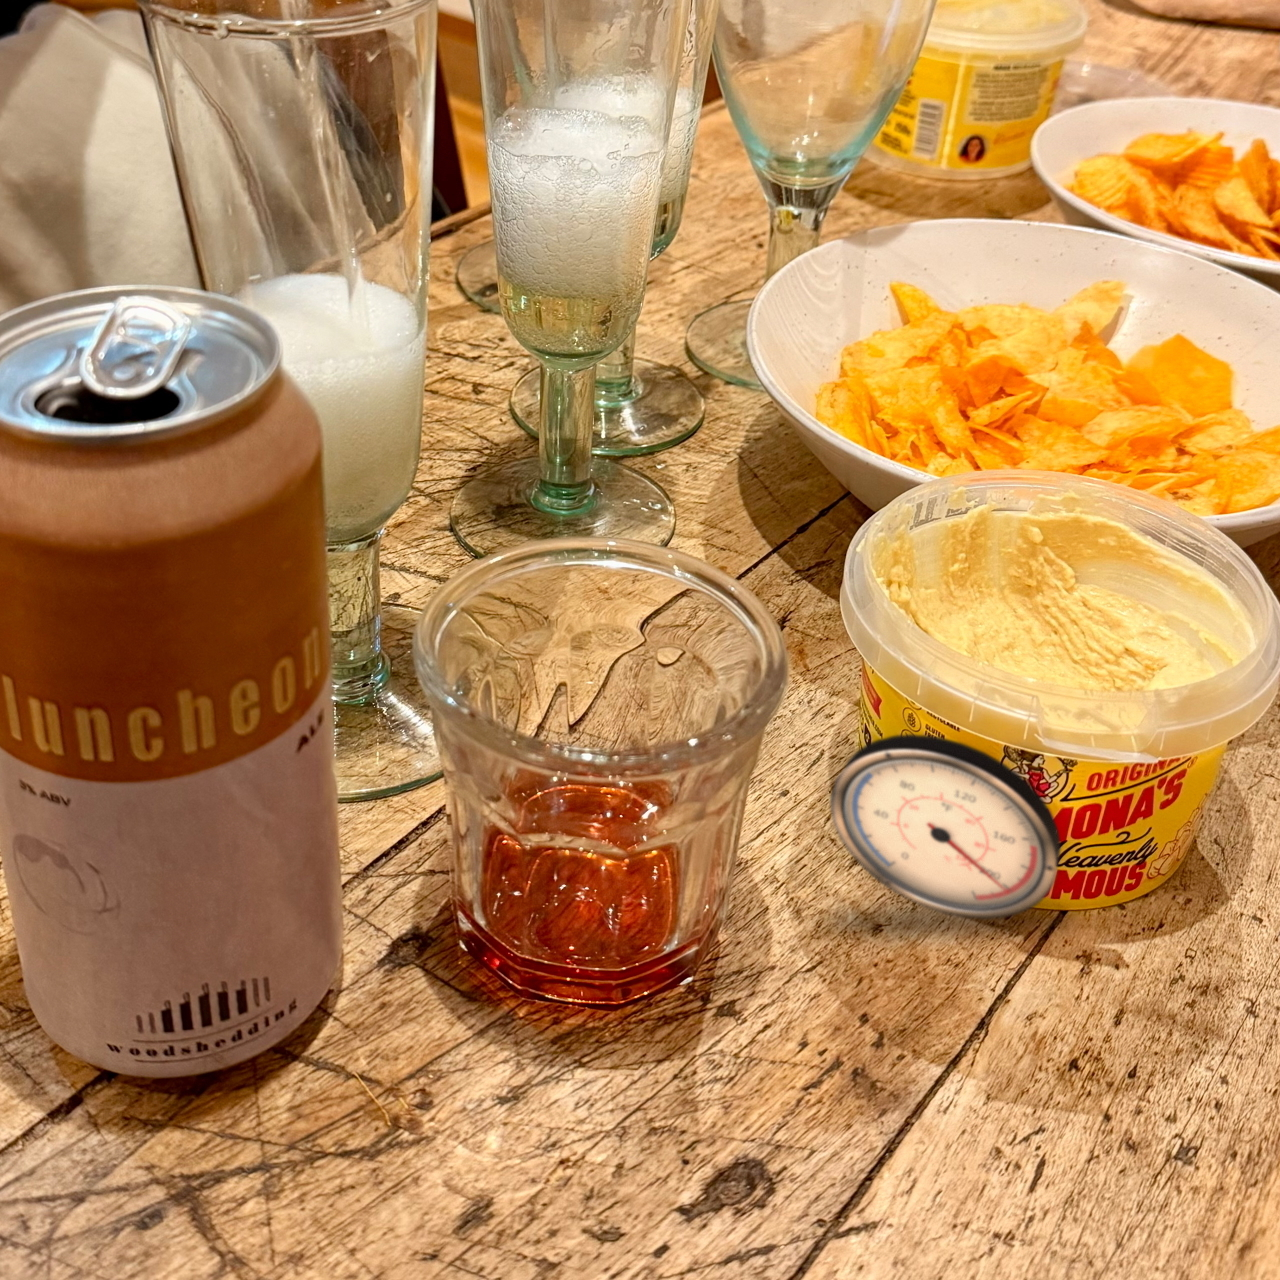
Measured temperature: 200 (°F)
